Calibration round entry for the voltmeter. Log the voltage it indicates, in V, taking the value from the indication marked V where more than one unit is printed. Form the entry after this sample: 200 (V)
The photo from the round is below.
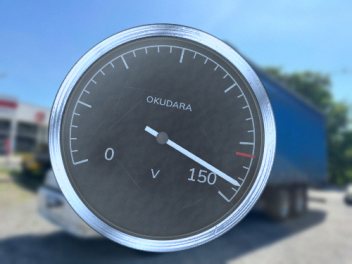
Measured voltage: 142.5 (V)
